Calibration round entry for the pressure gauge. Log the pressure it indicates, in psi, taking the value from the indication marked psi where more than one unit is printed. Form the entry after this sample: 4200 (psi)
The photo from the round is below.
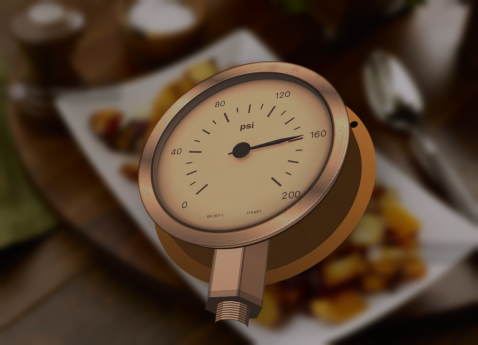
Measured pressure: 160 (psi)
